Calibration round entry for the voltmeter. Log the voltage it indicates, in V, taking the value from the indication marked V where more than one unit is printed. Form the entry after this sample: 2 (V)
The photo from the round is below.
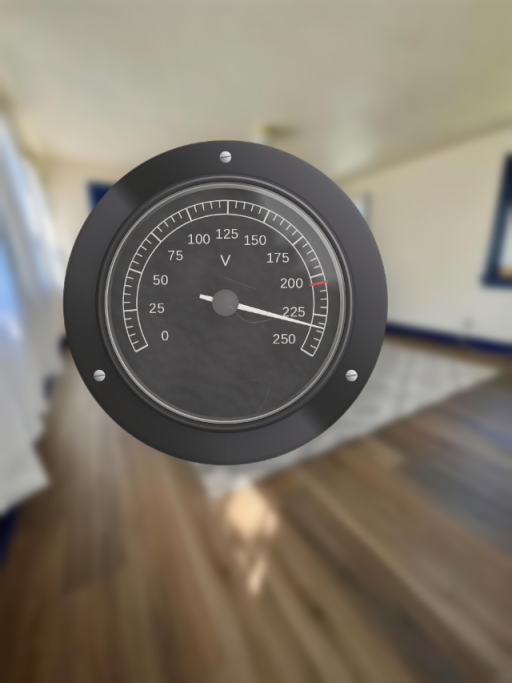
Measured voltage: 232.5 (V)
